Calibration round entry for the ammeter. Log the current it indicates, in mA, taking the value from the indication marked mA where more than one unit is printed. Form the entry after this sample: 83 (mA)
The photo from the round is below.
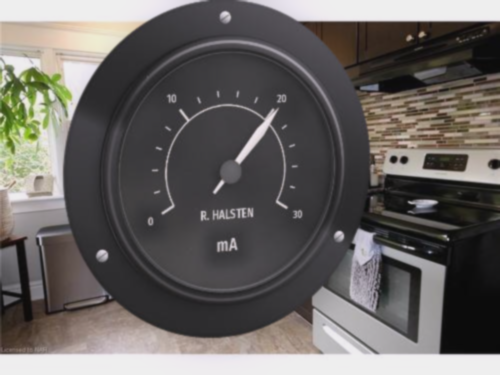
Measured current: 20 (mA)
